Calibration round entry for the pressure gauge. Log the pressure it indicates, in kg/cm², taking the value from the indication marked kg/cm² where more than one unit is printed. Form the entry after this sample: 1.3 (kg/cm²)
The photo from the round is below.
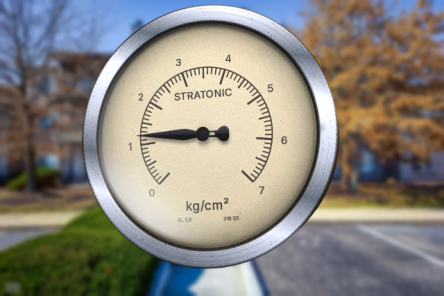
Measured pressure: 1.2 (kg/cm²)
